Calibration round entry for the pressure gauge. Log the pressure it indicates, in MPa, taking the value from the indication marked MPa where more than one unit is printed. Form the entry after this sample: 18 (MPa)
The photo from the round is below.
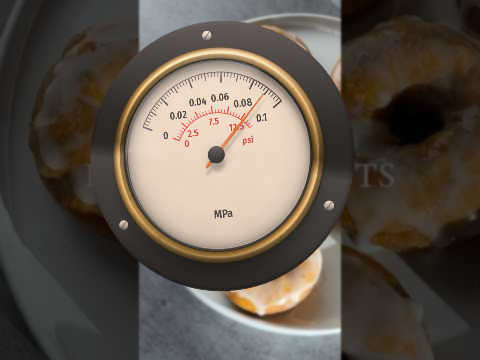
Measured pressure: 0.09 (MPa)
